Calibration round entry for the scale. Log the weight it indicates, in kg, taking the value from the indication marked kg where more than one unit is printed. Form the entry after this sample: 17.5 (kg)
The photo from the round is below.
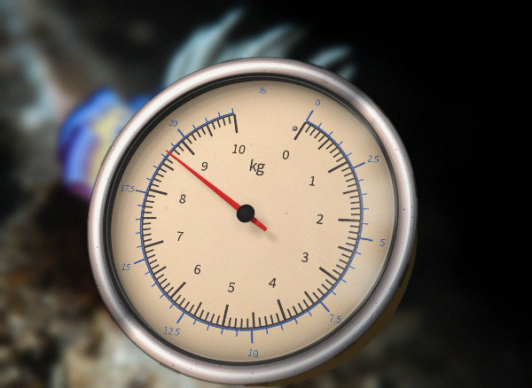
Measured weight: 8.7 (kg)
